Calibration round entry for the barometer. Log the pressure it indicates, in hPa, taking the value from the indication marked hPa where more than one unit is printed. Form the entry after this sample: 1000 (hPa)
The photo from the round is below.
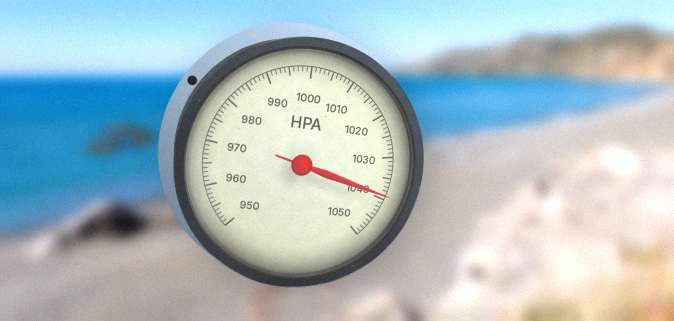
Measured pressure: 1039 (hPa)
